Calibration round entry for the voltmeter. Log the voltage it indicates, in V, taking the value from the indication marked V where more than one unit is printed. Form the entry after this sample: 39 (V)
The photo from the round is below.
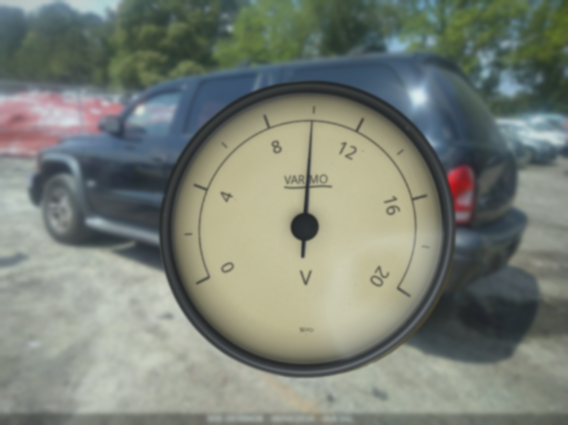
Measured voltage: 10 (V)
